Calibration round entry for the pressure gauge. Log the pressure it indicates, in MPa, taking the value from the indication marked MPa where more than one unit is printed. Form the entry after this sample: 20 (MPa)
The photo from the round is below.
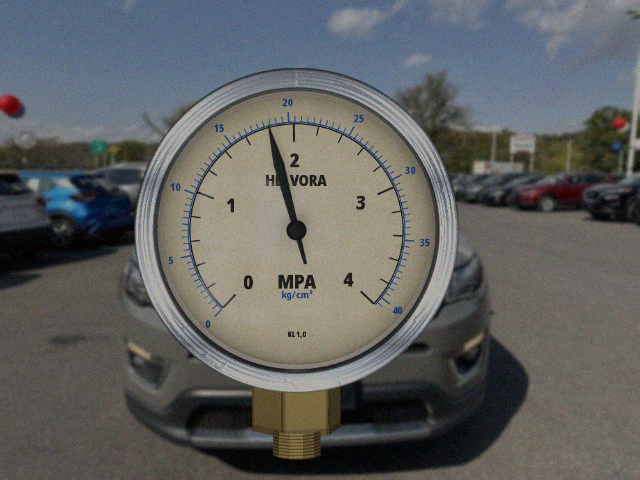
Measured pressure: 1.8 (MPa)
